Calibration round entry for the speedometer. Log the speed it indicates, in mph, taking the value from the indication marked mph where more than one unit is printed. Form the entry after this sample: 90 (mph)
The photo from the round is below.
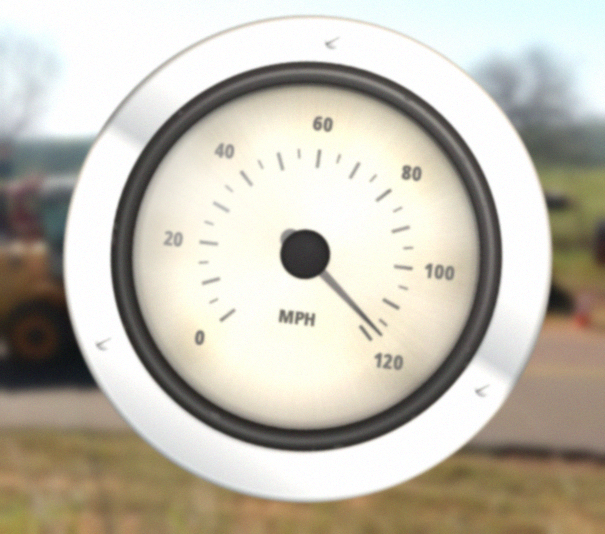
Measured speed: 117.5 (mph)
